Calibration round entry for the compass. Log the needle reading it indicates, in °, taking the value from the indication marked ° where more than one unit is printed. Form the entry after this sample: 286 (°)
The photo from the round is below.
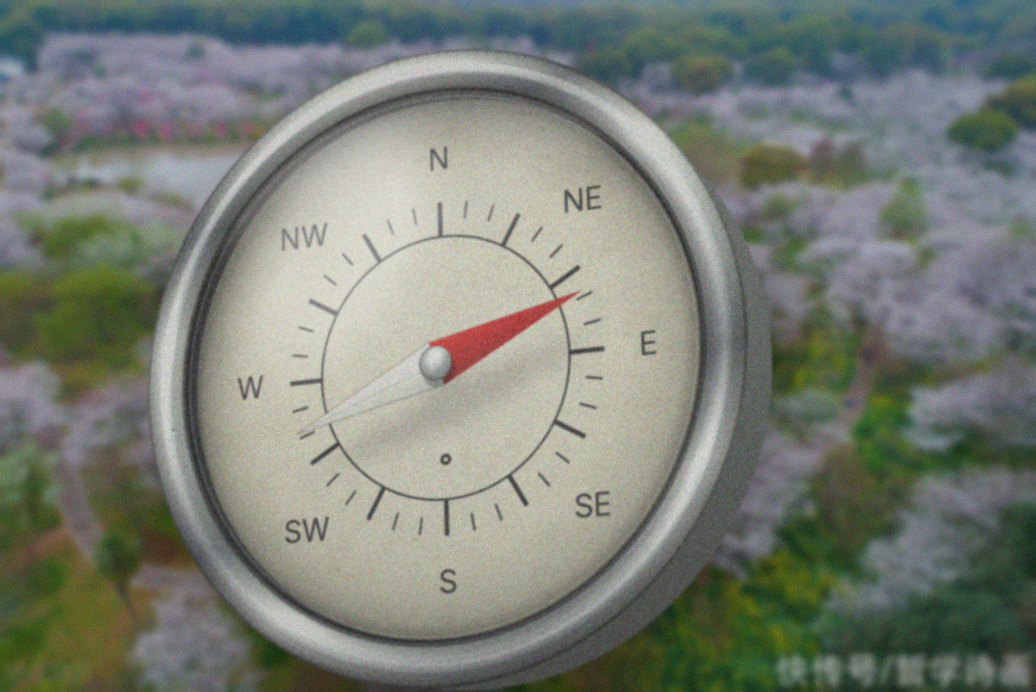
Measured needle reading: 70 (°)
